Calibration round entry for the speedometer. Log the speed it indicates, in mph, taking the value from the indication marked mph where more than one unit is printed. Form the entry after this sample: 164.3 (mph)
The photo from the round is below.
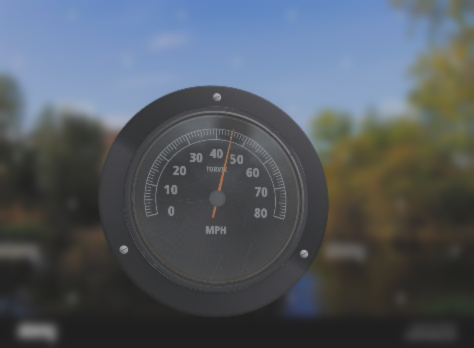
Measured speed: 45 (mph)
